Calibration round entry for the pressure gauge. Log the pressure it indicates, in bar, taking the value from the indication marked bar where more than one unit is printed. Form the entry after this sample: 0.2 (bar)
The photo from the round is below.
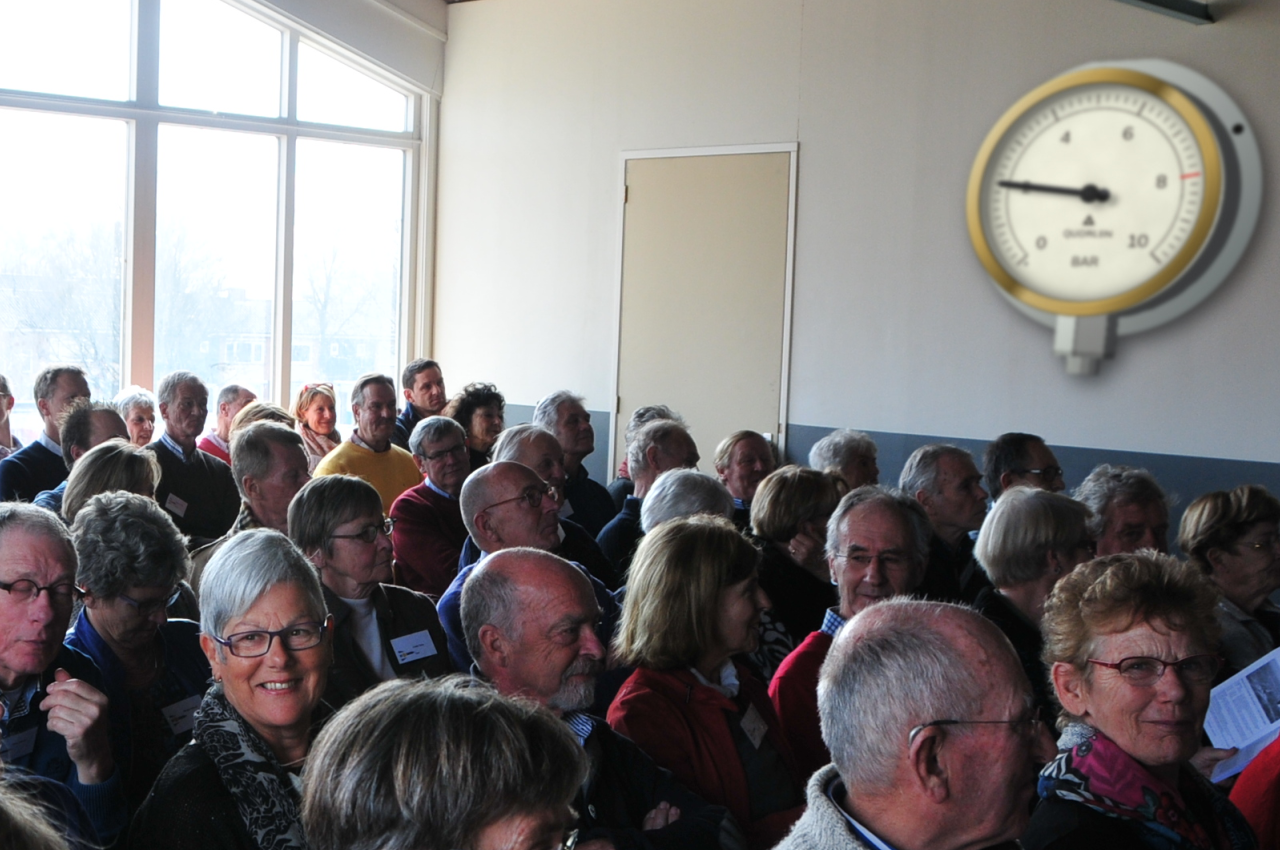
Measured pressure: 2 (bar)
